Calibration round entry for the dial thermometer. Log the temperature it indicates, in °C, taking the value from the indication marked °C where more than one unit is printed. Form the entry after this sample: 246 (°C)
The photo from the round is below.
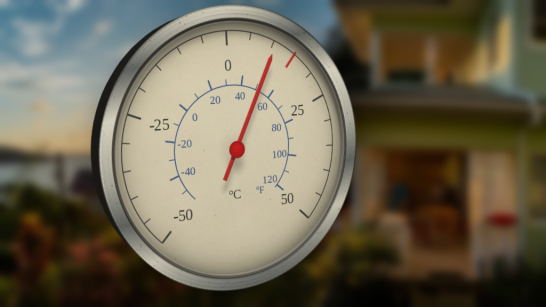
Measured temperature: 10 (°C)
